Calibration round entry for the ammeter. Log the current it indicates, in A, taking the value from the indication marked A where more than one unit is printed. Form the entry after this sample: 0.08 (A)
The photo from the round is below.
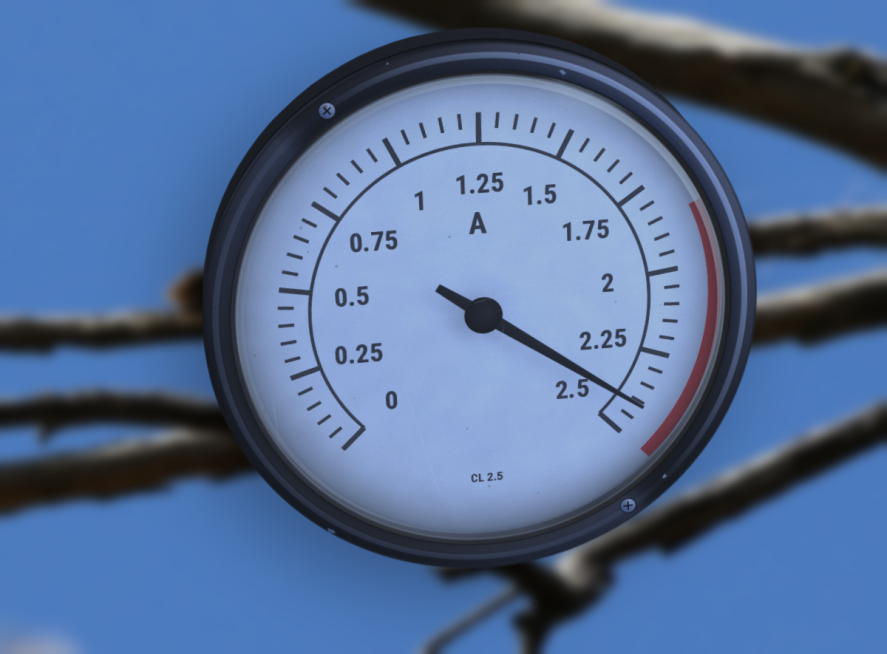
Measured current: 2.4 (A)
